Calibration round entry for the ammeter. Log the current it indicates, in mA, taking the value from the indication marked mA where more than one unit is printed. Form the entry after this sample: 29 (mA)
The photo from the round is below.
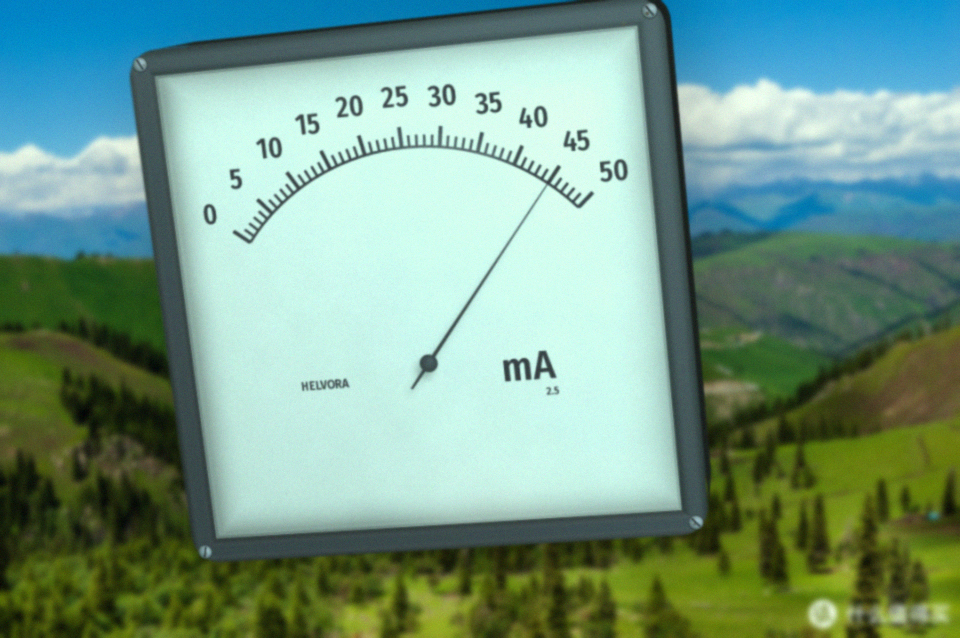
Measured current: 45 (mA)
